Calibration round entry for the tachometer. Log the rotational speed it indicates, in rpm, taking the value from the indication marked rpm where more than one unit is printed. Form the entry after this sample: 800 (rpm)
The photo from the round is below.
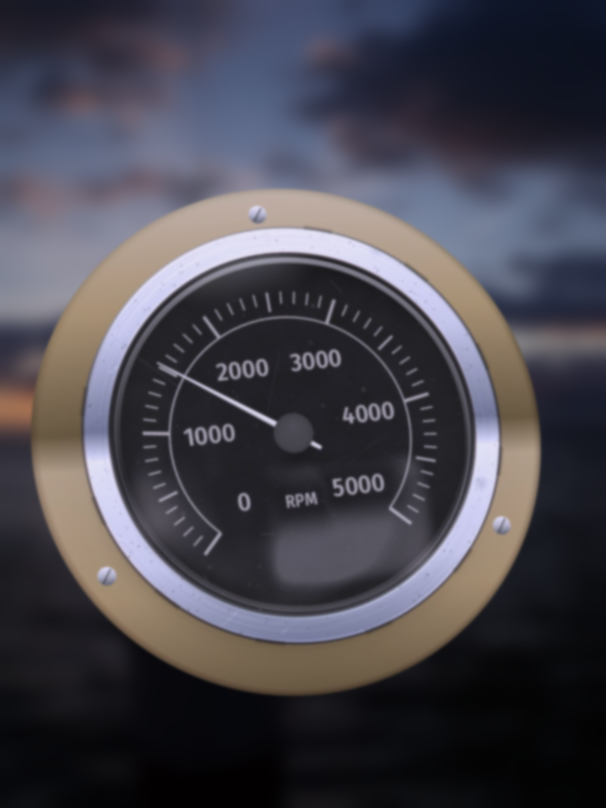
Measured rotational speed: 1500 (rpm)
